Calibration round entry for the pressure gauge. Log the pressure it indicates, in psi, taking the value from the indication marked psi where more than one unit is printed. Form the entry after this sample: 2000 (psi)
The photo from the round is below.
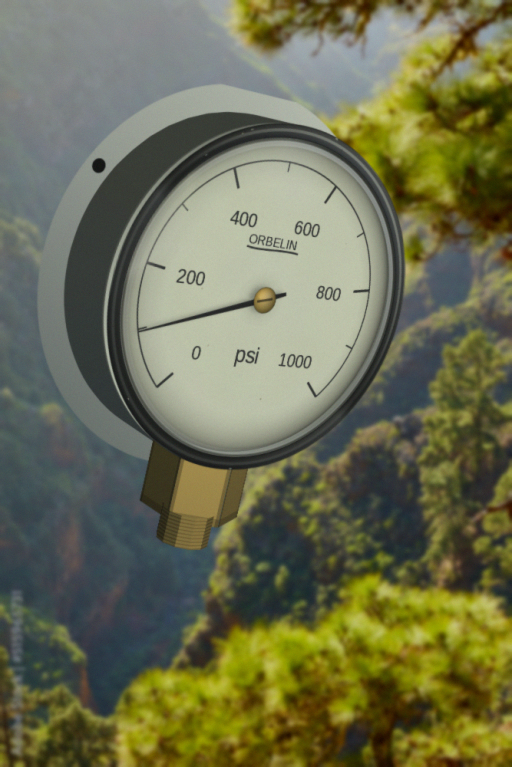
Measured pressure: 100 (psi)
